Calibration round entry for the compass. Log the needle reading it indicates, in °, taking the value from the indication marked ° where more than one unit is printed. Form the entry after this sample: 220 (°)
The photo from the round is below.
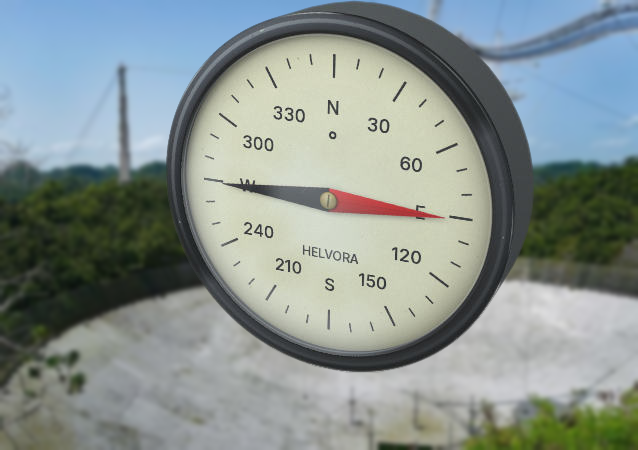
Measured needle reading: 90 (°)
